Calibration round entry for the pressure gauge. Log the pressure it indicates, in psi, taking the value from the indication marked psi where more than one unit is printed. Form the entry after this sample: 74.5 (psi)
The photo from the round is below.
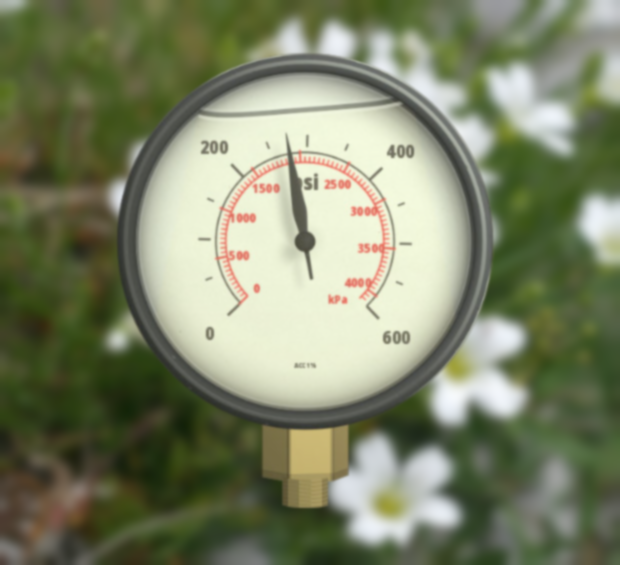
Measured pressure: 275 (psi)
